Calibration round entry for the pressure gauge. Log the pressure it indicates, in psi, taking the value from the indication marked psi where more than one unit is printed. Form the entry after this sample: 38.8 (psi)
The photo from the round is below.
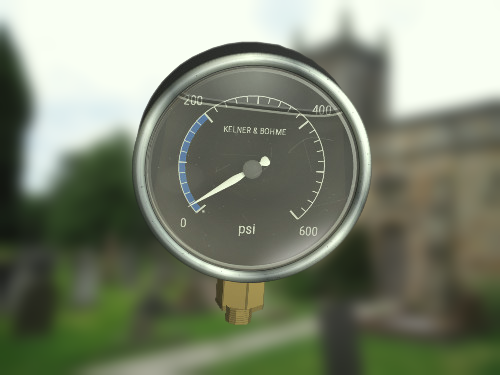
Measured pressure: 20 (psi)
